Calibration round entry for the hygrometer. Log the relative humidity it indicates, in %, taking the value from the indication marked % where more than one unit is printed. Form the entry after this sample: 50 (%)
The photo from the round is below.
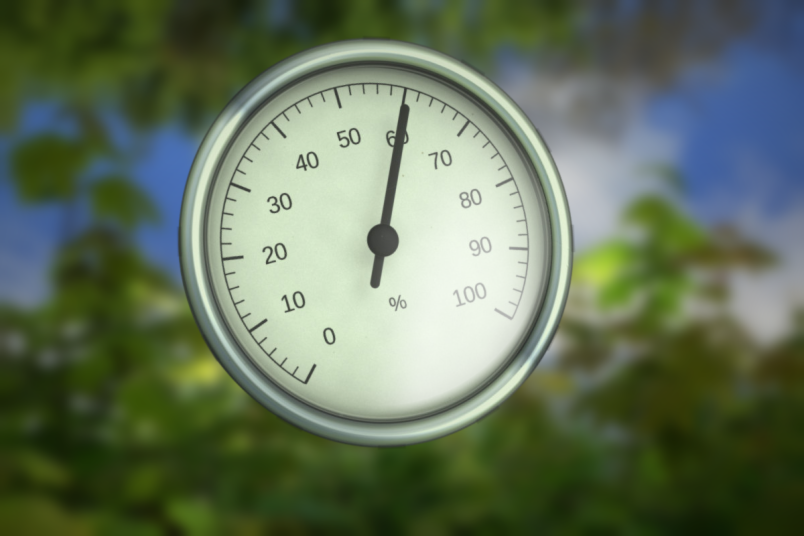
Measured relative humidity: 60 (%)
